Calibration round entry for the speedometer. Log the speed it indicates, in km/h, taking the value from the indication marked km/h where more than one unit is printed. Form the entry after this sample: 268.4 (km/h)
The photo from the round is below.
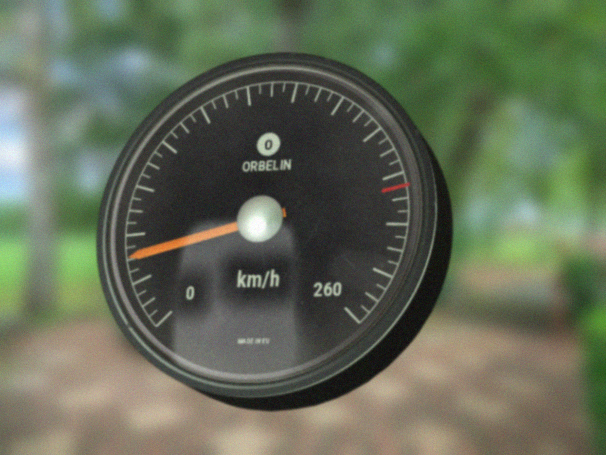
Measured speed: 30 (km/h)
